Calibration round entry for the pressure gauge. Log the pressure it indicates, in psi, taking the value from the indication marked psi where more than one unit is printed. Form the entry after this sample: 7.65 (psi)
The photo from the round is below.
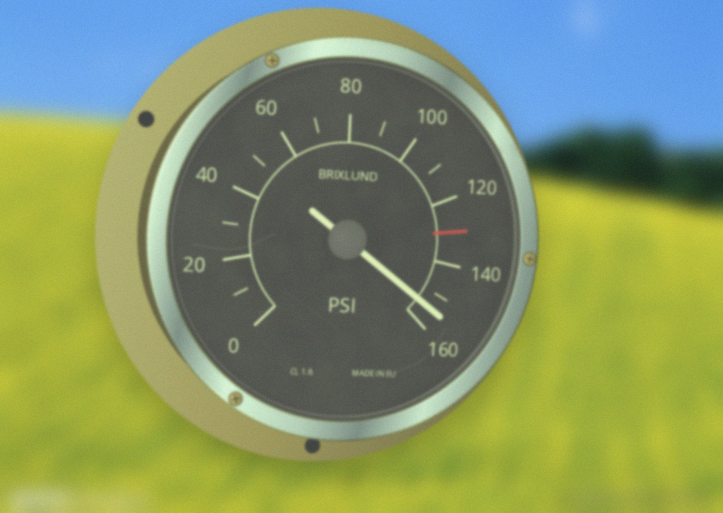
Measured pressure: 155 (psi)
